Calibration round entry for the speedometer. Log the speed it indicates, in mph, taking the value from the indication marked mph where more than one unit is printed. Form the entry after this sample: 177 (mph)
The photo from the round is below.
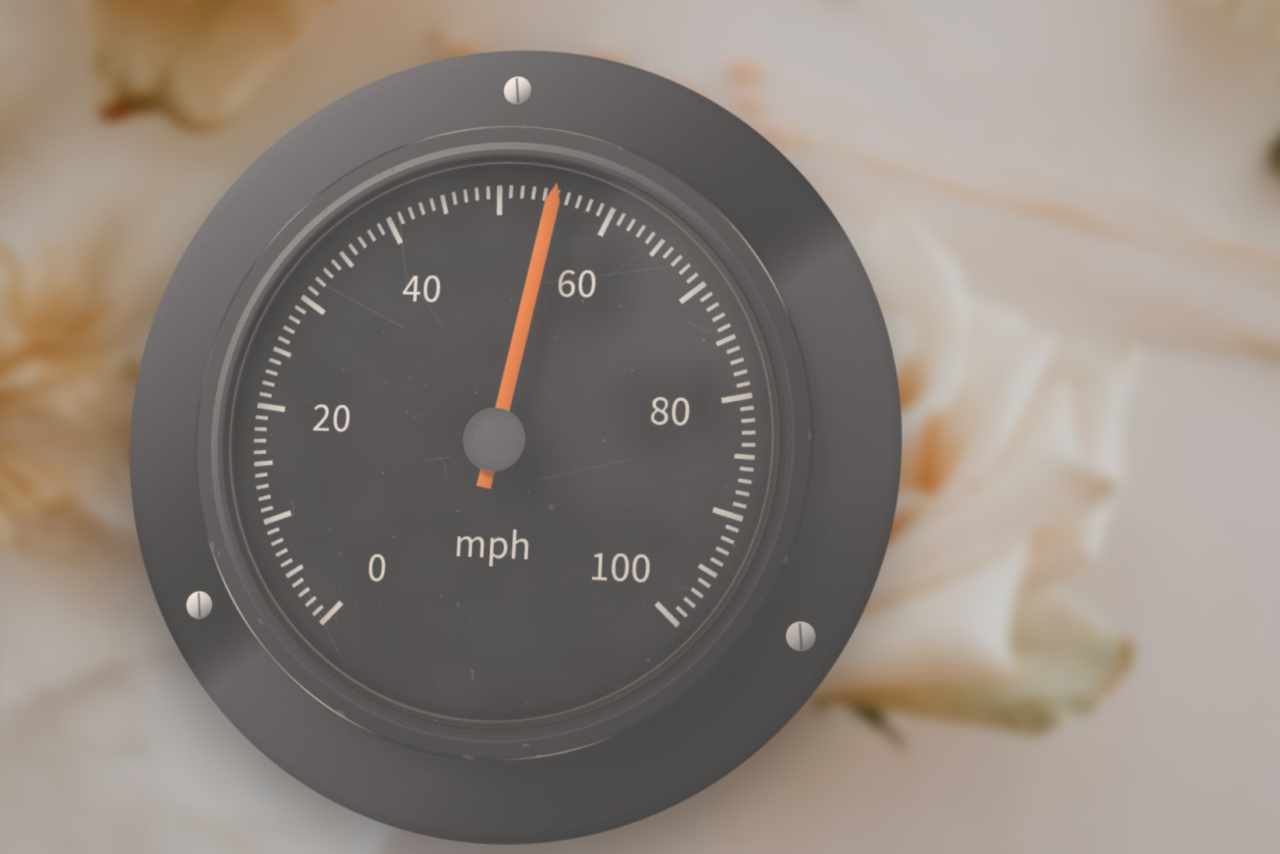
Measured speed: 55 (mph)
